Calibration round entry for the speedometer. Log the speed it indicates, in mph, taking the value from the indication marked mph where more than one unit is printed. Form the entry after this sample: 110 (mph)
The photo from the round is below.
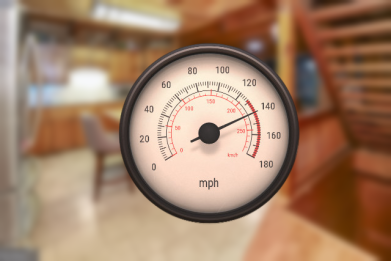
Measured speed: 140 (mph)
